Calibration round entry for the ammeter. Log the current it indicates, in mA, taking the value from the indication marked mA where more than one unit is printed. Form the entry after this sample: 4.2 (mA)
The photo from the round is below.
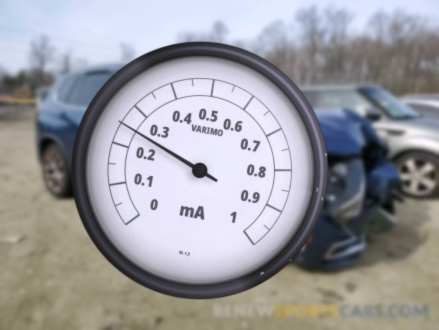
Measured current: 0.25 (mA)
